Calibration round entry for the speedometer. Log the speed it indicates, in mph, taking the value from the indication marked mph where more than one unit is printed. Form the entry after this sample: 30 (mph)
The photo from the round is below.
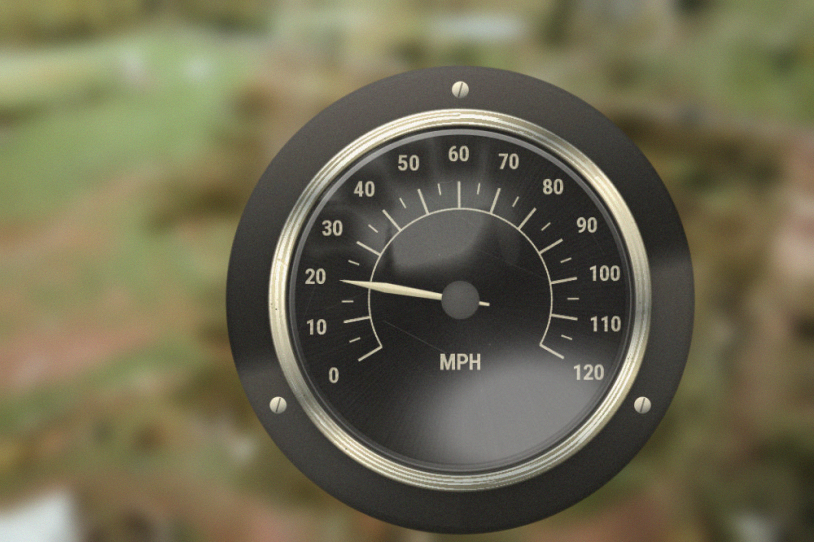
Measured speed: 20 (mph)
